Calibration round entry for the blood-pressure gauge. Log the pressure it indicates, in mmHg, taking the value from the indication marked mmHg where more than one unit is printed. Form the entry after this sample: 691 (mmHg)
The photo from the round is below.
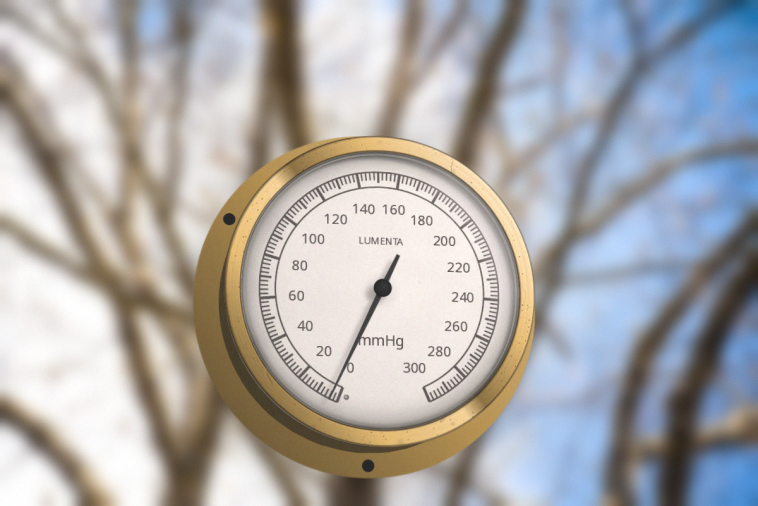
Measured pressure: 4 (mmHg)
